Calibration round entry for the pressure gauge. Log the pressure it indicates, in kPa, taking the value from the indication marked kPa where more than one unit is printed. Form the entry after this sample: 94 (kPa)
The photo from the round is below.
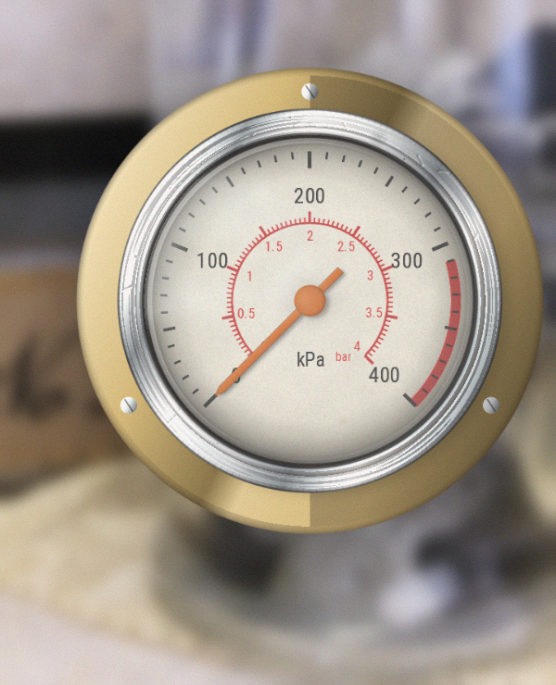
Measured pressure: 0 (kPa)
